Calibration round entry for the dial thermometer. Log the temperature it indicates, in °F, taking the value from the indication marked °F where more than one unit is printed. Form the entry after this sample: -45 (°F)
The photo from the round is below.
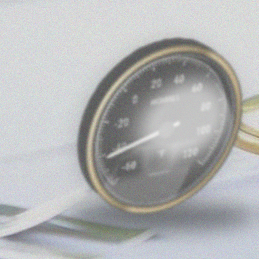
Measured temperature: -40 (°F)
